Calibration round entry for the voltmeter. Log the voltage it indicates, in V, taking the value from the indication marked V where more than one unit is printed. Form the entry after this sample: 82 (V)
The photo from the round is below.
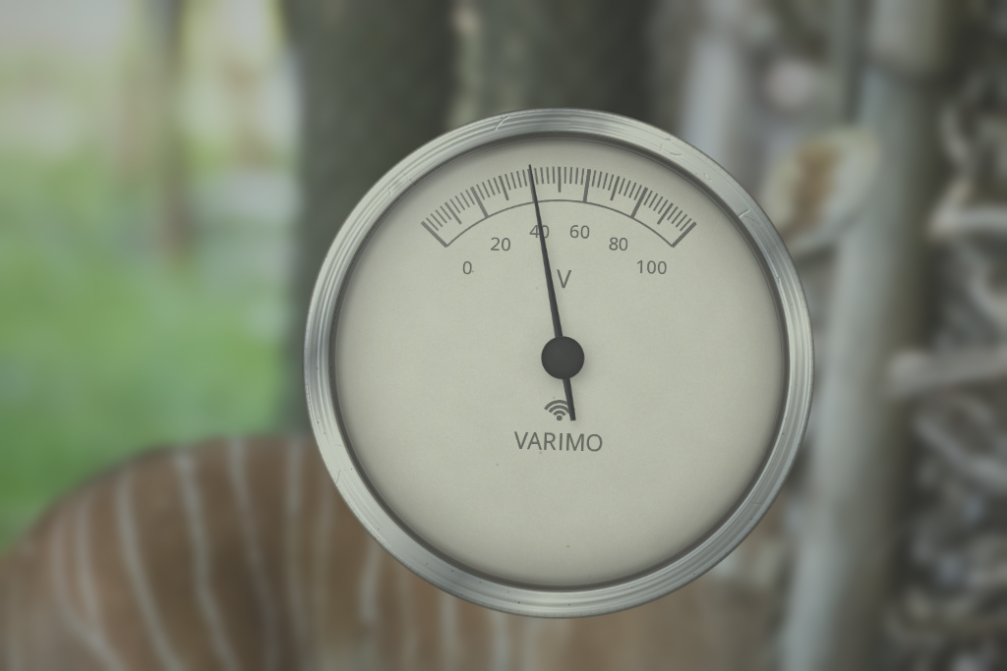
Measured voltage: 40 (V)
